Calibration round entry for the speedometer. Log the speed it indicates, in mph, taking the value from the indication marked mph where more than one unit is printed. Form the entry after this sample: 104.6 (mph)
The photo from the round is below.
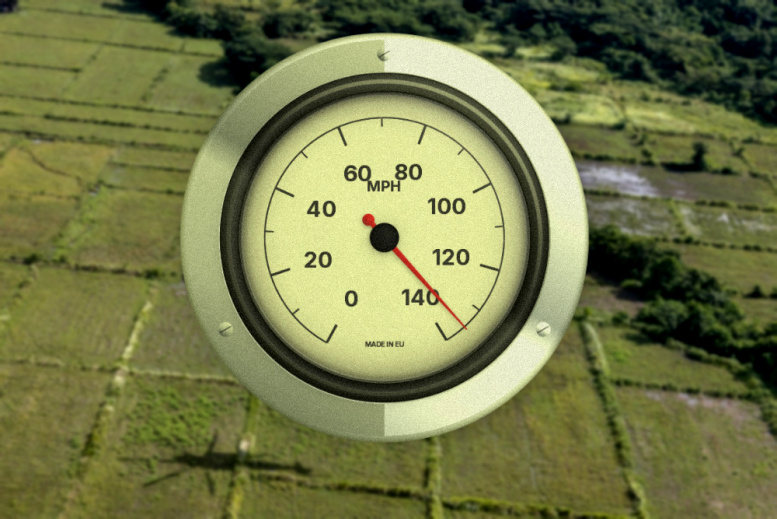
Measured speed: 135 (mph)
